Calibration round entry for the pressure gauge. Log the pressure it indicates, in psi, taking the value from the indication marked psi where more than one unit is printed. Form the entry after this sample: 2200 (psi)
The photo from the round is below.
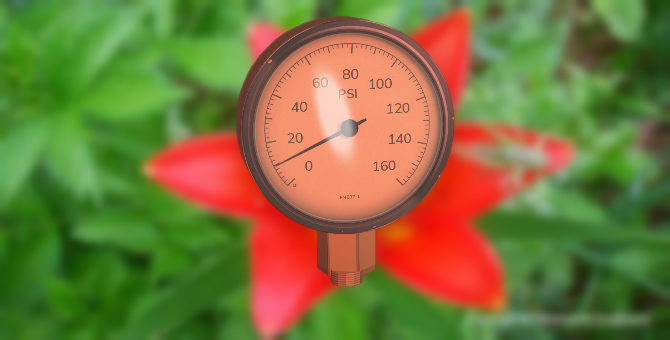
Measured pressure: 10 (psi)
